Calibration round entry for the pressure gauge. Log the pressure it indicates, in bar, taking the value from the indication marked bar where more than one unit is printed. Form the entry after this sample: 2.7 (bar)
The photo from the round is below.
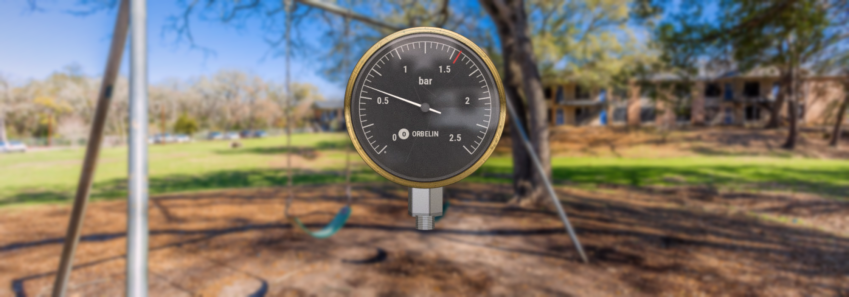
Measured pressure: 0.6 (bar)
